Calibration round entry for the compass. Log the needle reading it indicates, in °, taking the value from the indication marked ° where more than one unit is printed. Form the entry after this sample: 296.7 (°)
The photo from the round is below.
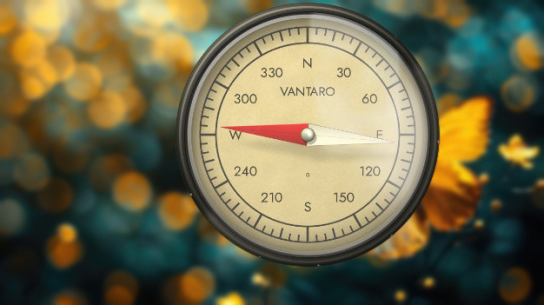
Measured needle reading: 275 (°)
